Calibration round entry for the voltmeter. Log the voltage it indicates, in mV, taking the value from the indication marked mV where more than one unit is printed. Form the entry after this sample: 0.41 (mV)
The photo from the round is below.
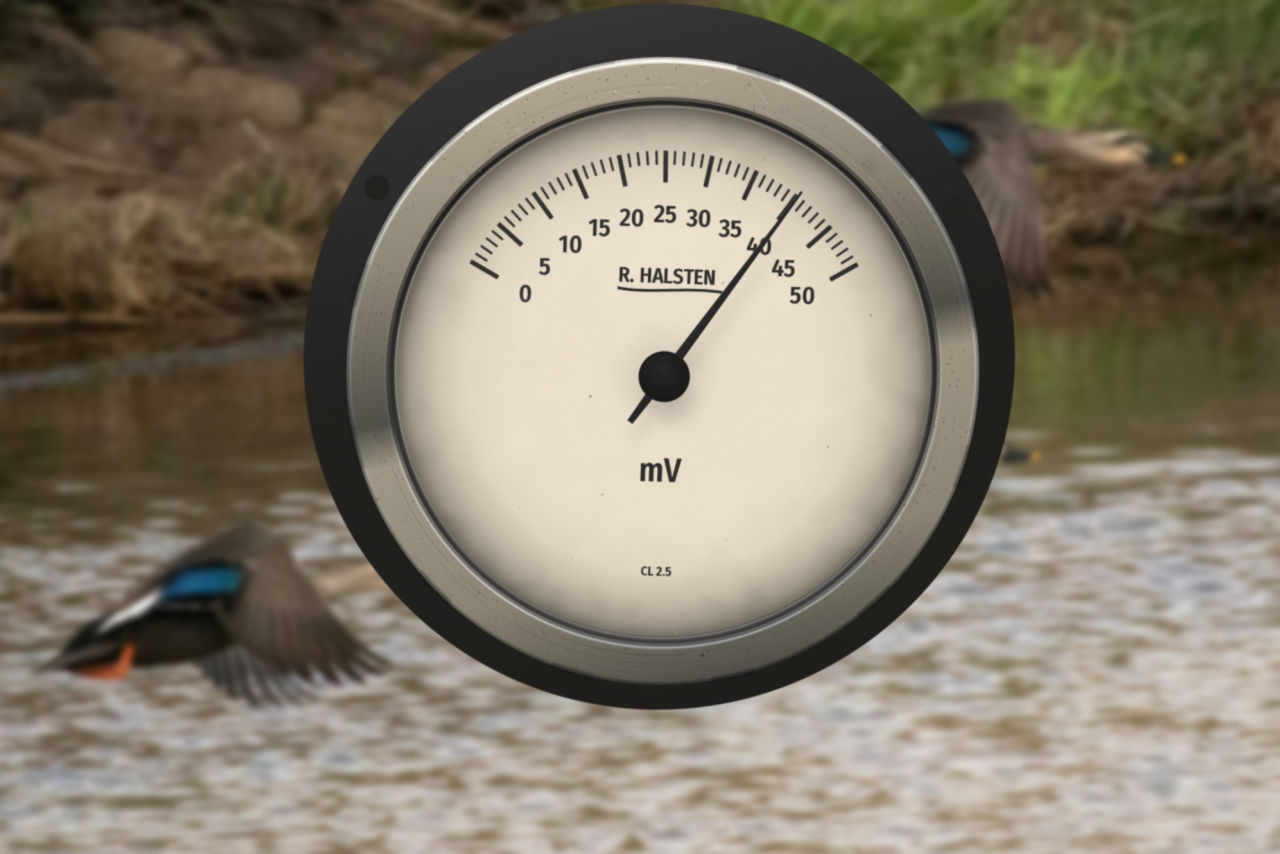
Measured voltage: 40 (mV)
